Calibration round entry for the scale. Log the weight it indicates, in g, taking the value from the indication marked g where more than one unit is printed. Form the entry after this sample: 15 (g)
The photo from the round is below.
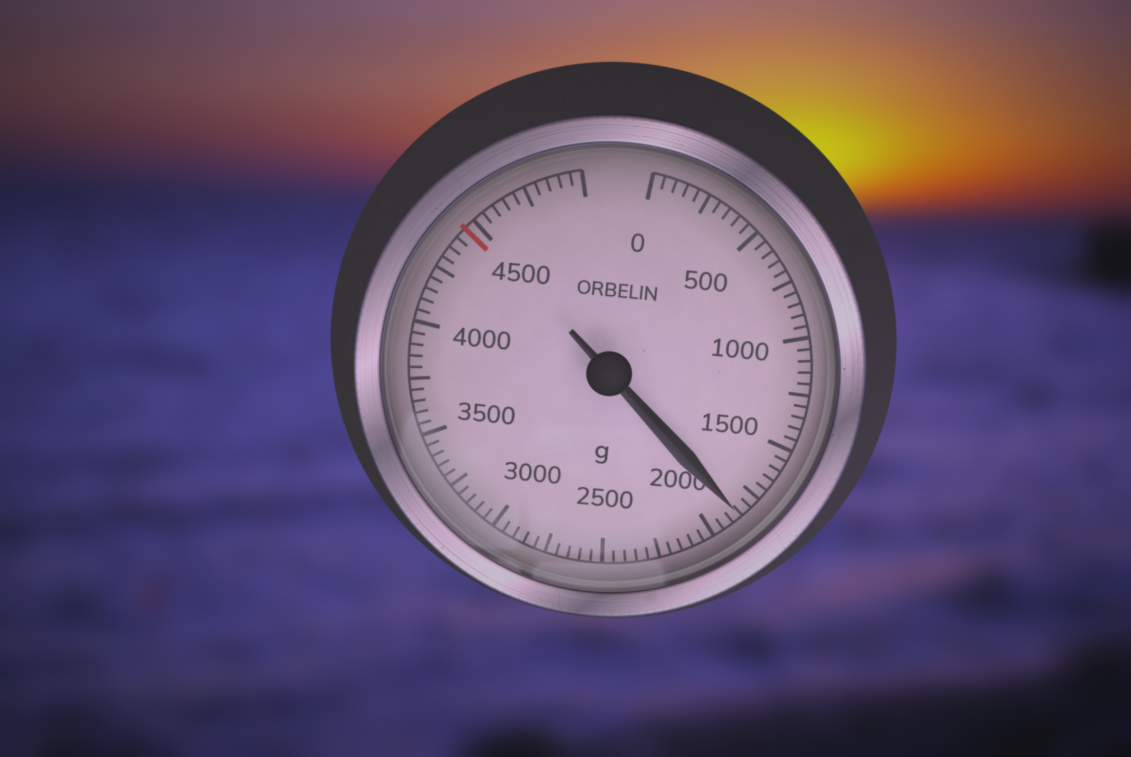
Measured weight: 1850 (g)
